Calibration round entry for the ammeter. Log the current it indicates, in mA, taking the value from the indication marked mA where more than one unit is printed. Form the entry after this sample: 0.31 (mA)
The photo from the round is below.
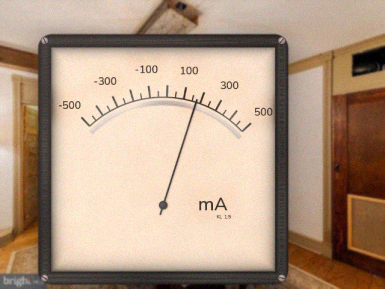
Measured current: 175 (mA)
